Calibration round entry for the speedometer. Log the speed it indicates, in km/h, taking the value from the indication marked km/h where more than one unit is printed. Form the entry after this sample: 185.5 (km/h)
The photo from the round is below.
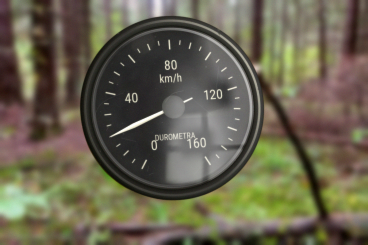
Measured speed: 20 (km/h)
